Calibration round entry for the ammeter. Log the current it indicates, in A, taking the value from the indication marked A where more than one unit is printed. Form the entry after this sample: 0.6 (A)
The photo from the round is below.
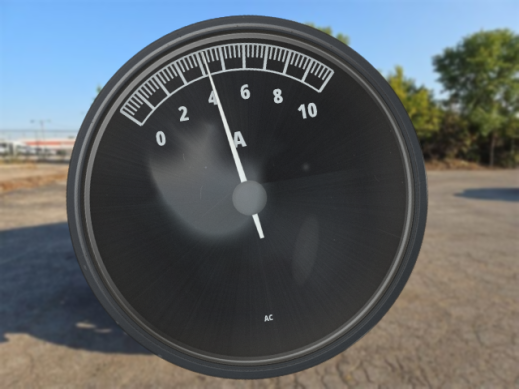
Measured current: 4.2 (A)
